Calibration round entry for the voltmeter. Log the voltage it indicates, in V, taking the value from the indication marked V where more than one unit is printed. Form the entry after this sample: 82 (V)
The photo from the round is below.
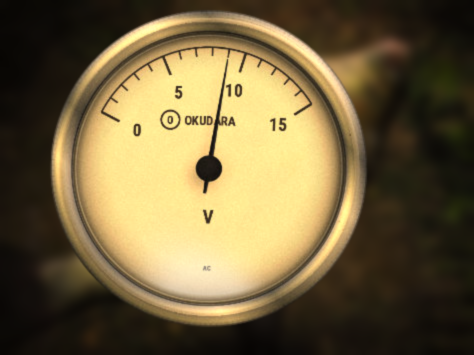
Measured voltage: 9 (V)
